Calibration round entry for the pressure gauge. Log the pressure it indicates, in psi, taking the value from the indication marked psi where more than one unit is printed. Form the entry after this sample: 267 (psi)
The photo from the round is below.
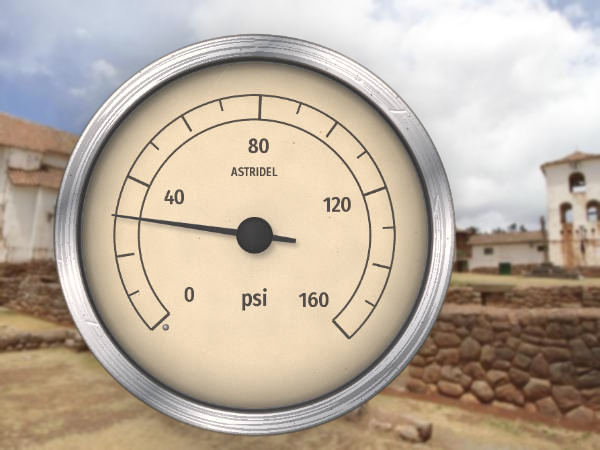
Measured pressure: 30 (psi)
